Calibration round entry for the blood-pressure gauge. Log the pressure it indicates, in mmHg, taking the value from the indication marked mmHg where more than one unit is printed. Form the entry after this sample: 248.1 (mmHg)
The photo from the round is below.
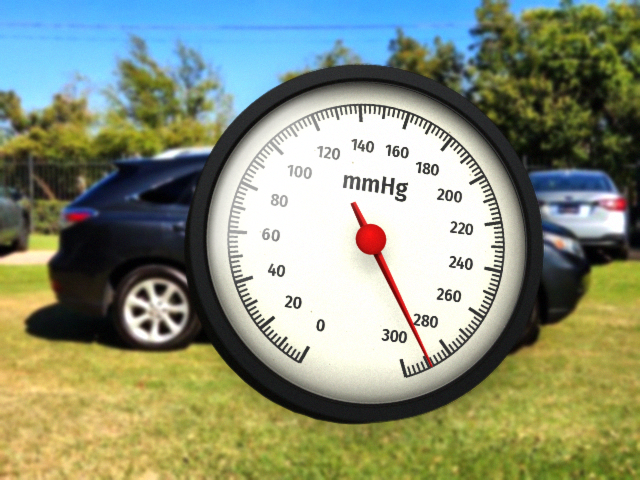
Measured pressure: 290 (mmHg)
